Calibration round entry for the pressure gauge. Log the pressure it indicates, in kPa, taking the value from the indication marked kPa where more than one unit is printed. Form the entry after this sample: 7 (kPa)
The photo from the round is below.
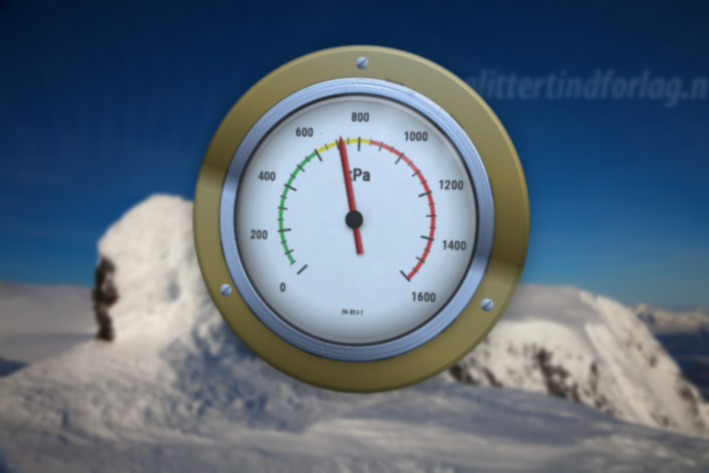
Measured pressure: 725 (kPa)
